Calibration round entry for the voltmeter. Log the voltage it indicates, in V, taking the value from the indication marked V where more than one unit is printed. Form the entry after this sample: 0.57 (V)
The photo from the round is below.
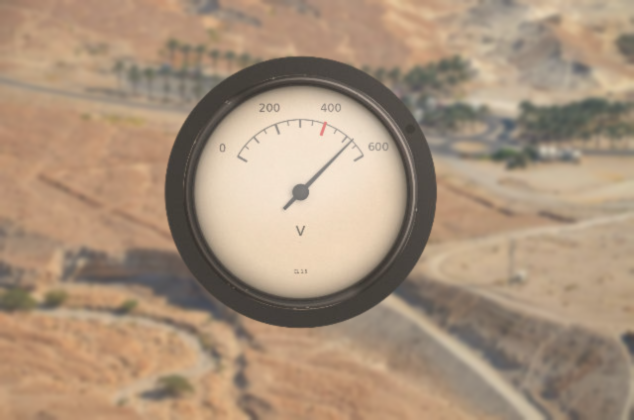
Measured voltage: 525 (V)
